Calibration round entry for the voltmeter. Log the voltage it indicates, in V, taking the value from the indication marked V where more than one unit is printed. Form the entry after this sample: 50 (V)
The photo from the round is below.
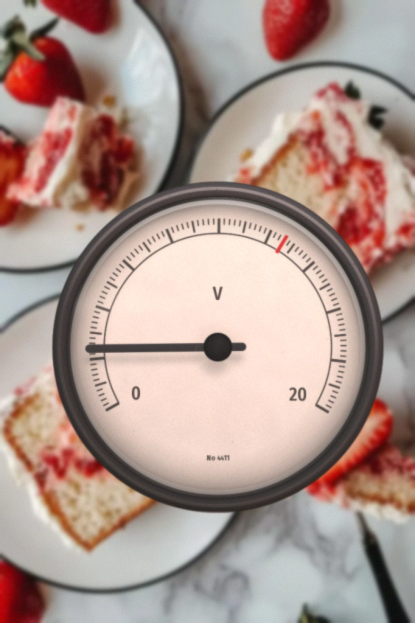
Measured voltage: 2.4 (V)
